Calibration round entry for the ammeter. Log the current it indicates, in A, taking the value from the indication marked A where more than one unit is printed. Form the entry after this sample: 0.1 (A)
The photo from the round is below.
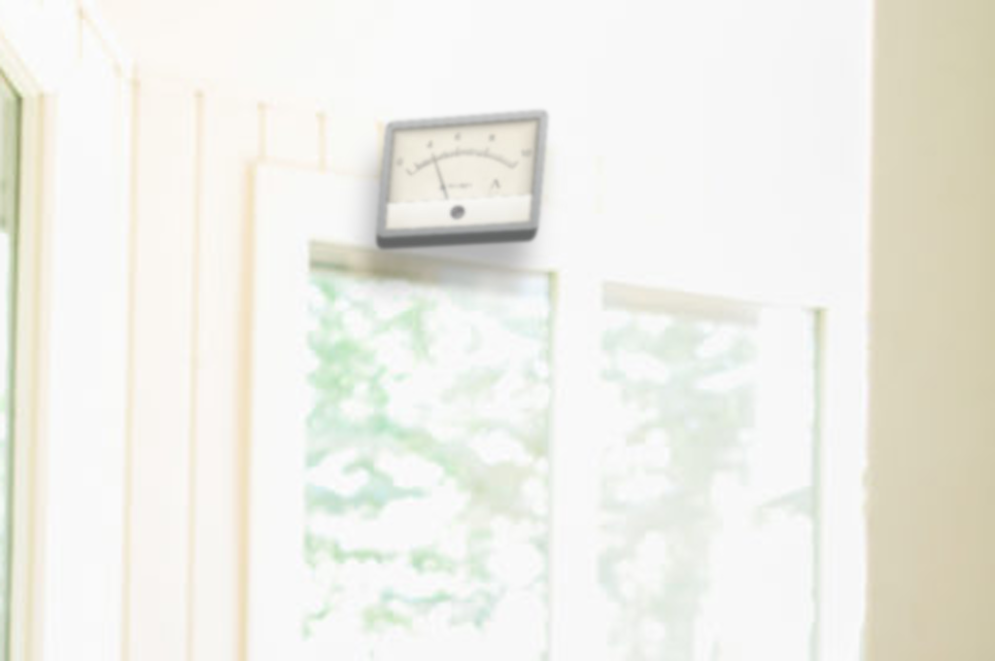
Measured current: 4 (A)
